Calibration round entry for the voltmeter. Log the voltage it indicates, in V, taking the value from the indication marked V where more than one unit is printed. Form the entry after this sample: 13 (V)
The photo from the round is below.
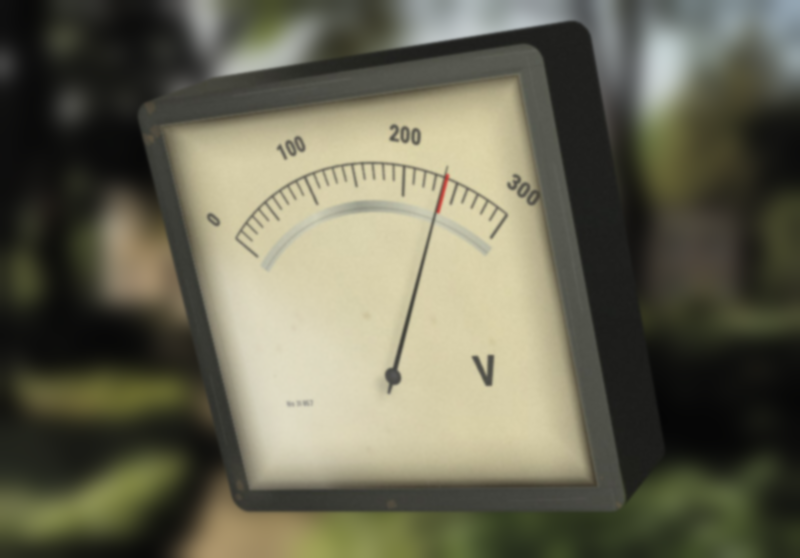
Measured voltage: 240 (V)
